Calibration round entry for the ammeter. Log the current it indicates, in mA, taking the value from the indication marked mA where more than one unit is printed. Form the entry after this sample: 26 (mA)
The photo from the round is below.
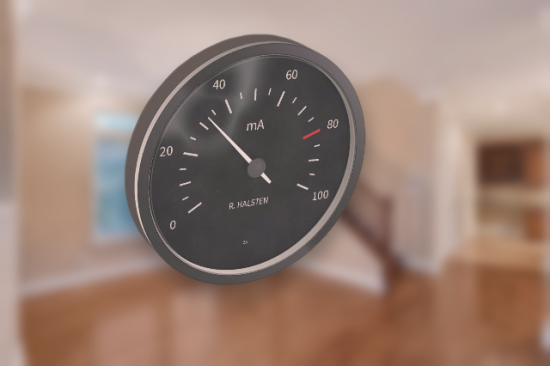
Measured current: 32.5 (mA)
